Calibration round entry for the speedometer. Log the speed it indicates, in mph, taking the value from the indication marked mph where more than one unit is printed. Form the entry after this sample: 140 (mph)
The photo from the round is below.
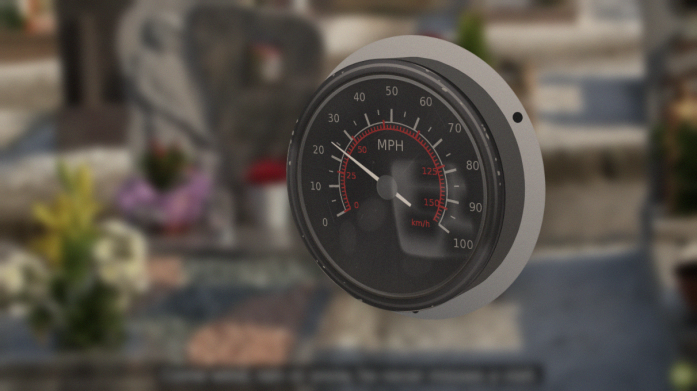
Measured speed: 25 (mph)
